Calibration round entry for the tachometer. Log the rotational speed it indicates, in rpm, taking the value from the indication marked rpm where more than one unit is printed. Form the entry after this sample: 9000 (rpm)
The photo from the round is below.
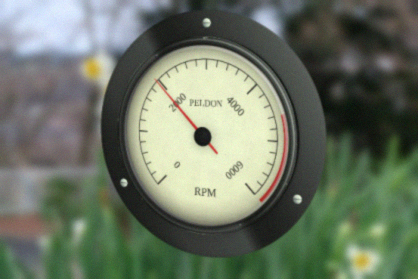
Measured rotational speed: 2000 (rpm)
